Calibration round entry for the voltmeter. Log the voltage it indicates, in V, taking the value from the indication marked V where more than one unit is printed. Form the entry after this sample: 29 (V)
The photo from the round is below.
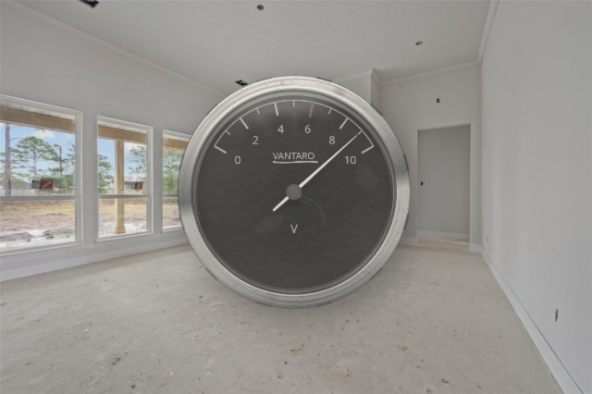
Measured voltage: 9 (V)
